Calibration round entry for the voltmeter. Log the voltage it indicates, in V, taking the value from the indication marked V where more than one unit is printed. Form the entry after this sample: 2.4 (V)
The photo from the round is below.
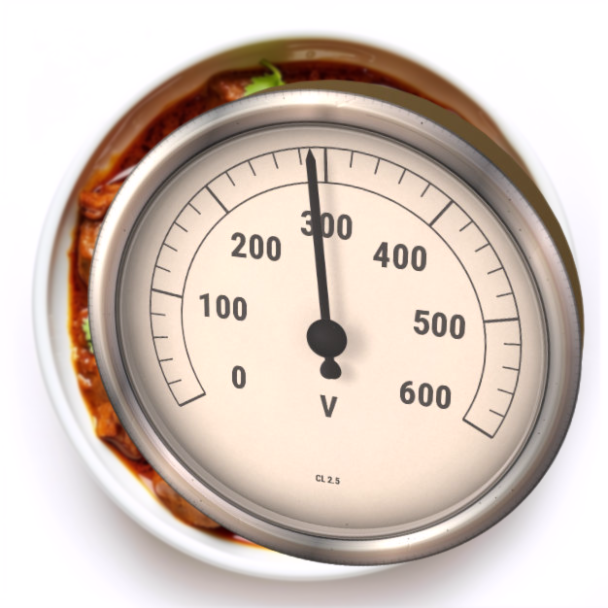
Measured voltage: 290 (V)
